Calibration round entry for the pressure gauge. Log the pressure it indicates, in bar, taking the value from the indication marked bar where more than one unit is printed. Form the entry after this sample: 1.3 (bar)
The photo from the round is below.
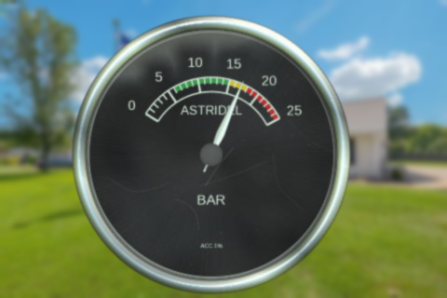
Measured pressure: 17 (bar)
